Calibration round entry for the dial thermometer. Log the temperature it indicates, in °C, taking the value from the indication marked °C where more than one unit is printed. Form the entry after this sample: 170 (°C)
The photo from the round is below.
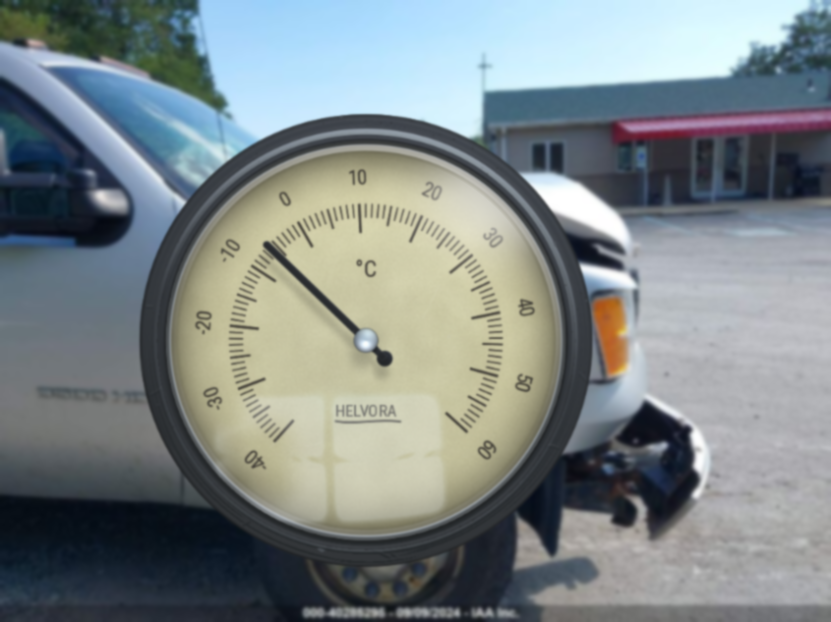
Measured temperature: -6 (°C)
